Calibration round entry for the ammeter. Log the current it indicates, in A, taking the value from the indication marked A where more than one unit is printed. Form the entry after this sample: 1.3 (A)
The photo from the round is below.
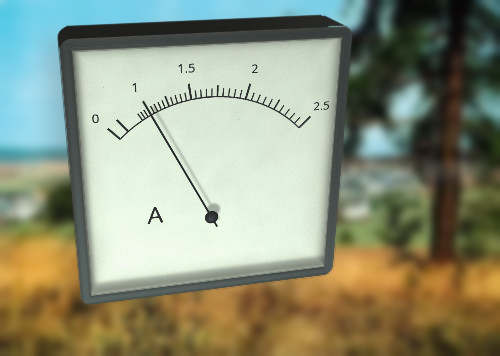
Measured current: 1 (A)
